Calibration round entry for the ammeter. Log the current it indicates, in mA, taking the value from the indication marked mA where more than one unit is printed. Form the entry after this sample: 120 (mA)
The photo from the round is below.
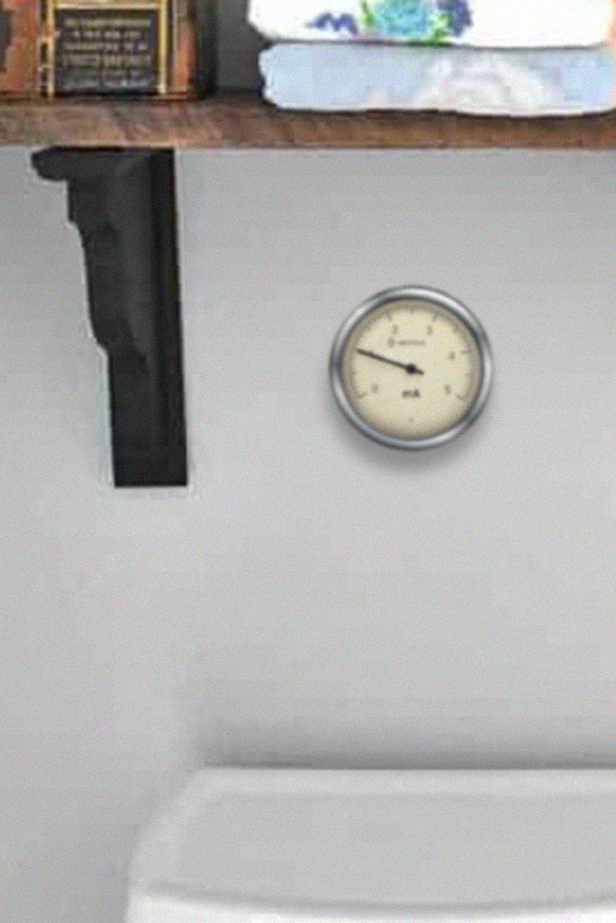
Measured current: 1 (mA)
